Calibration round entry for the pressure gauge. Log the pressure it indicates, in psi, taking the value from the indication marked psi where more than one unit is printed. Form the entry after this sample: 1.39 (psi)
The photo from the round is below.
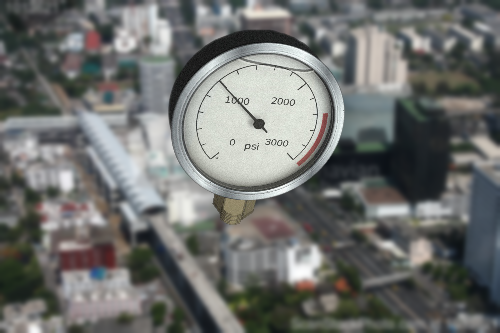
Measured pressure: 1000 (psi)
